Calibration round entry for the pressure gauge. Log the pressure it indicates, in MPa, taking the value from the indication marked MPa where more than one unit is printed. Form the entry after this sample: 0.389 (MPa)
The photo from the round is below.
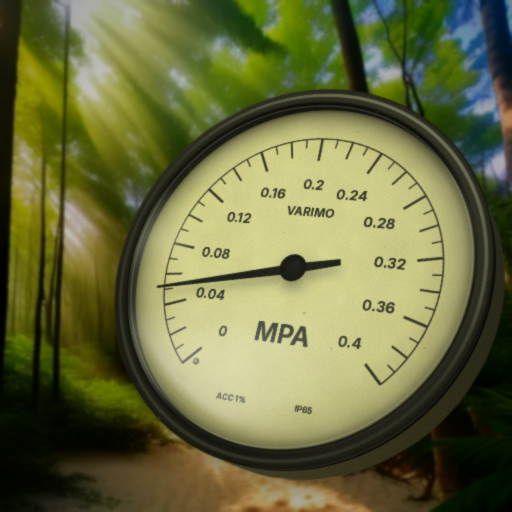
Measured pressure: 0.05 (MPa)
